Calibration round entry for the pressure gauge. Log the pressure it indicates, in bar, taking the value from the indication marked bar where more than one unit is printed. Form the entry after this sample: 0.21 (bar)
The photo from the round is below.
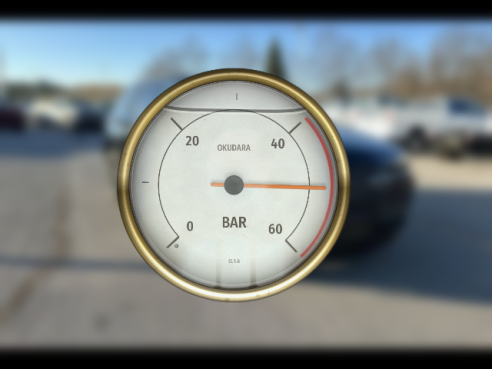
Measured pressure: 50 (bar)
